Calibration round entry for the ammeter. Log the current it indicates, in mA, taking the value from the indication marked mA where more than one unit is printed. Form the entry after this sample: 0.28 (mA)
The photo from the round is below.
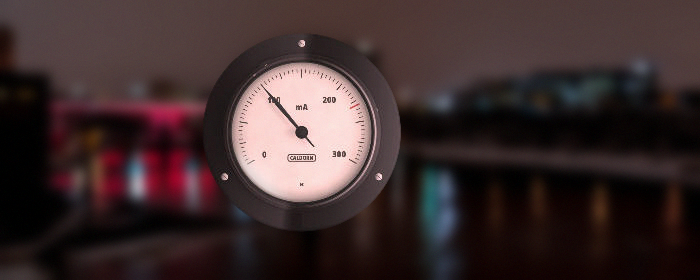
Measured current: 100 (mA)
